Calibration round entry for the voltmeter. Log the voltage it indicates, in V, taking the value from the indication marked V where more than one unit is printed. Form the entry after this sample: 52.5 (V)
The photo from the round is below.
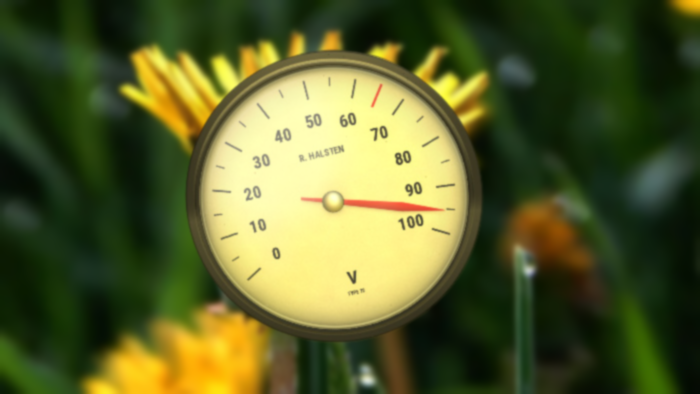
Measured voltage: 95 (V)
